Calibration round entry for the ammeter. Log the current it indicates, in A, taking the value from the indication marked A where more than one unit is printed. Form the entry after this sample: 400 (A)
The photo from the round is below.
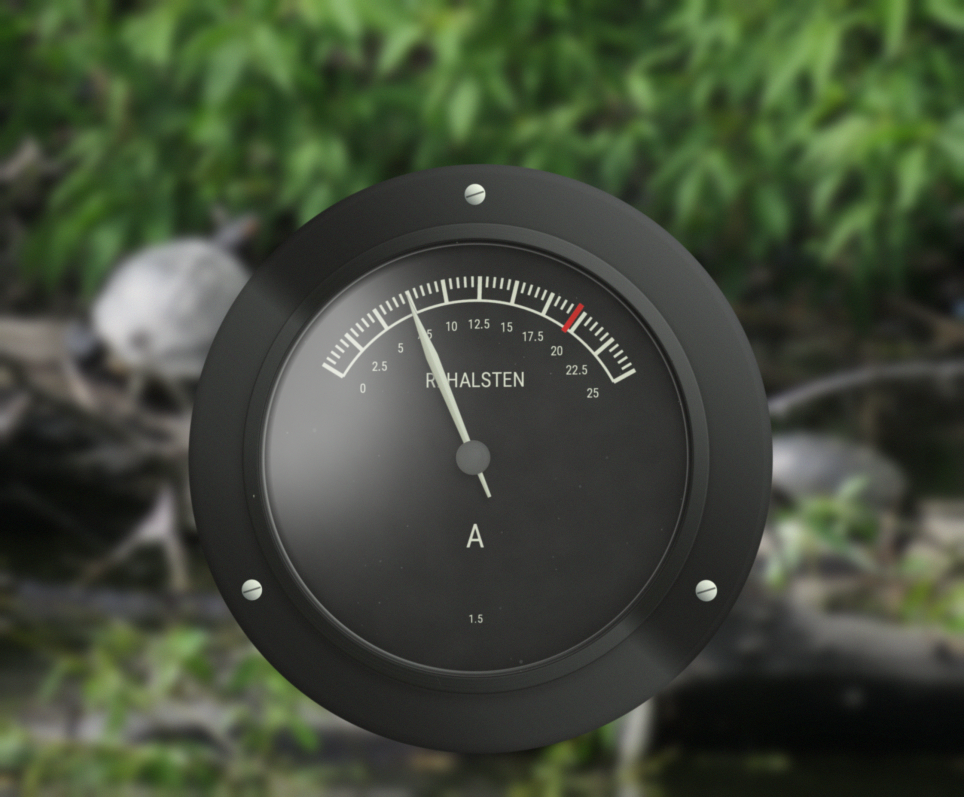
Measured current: 7.5 (A)
